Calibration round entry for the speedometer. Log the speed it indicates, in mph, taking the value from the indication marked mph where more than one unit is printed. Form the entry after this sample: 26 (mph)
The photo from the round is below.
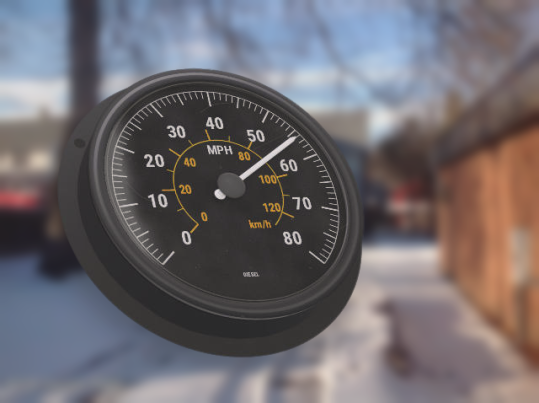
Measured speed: 56 (mph)
